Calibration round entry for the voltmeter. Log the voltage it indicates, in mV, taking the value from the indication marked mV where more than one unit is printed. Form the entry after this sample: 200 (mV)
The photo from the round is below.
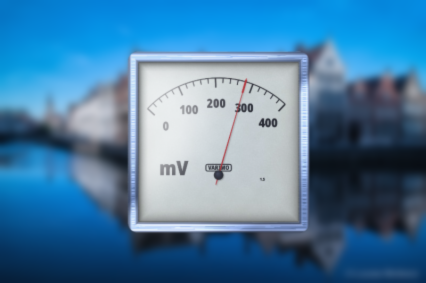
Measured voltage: 280 (mV)
